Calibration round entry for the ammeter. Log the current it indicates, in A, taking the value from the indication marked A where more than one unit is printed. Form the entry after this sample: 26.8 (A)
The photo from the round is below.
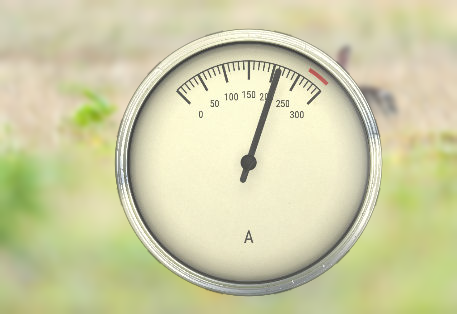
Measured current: 210 (A)
